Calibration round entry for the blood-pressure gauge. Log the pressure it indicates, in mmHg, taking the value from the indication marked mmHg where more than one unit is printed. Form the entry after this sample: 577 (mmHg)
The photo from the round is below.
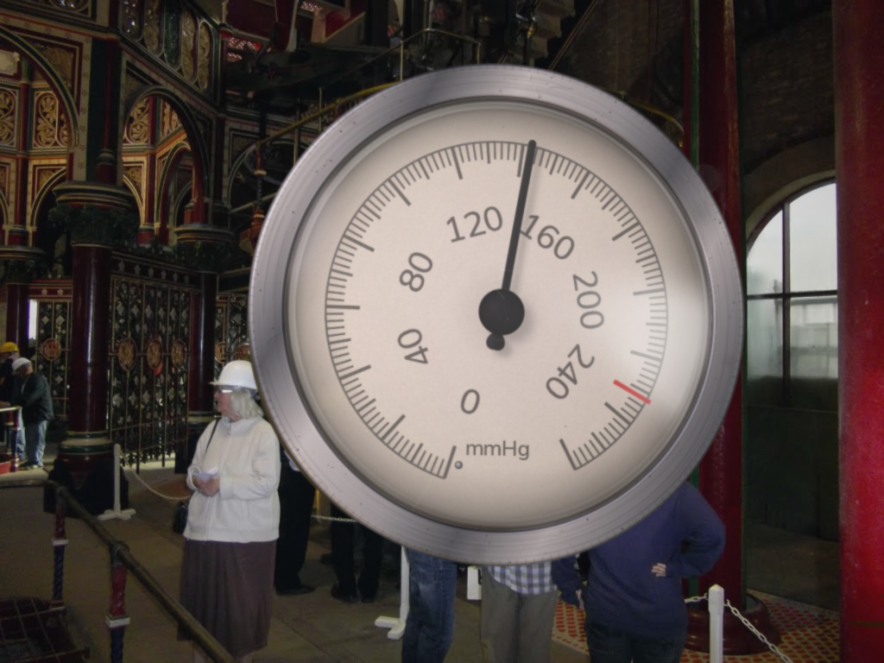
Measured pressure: 142 (mmHg)
